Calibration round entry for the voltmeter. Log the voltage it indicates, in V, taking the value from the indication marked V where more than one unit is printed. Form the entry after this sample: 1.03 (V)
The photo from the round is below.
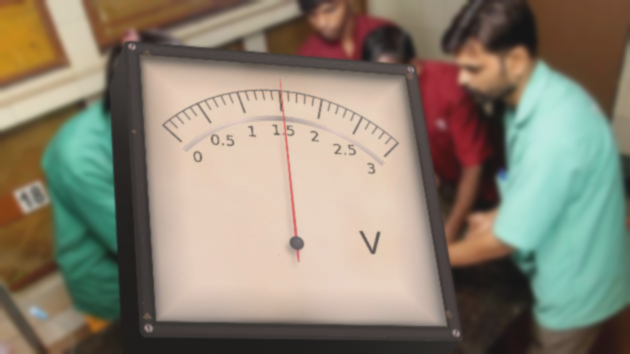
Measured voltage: 1.5 (V)
